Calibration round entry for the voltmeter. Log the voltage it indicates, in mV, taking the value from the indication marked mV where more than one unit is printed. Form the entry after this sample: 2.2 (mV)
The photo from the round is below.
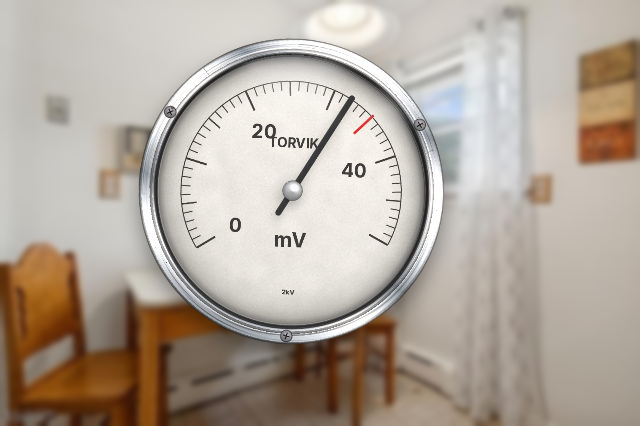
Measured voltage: 32 (mV)
